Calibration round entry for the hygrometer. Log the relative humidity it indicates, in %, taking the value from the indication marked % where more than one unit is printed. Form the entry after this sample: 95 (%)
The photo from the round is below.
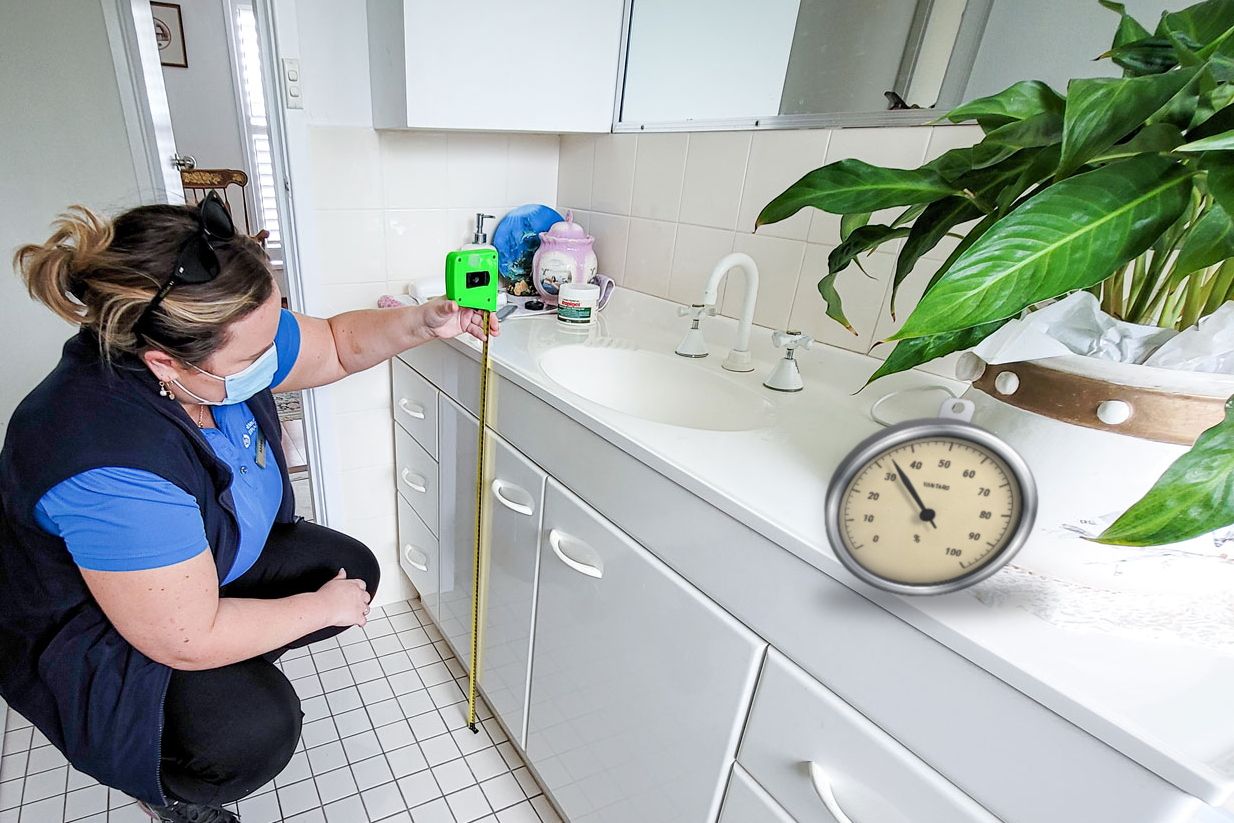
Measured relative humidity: 34 (%)
